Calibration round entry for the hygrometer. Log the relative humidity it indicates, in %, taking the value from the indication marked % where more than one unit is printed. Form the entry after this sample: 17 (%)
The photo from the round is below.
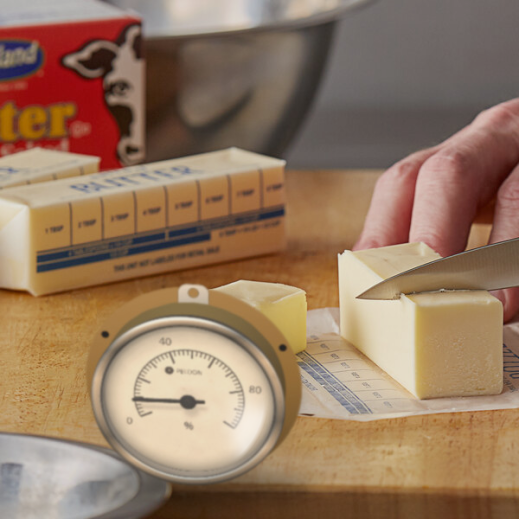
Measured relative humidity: 10 (%)
